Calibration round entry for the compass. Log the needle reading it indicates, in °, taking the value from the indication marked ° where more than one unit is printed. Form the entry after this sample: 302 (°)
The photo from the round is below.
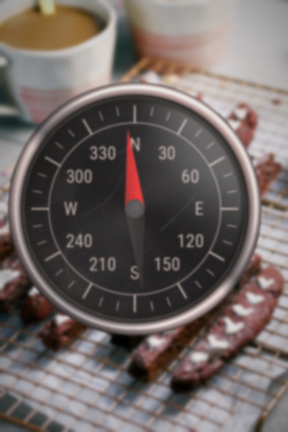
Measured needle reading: 355 (°)
